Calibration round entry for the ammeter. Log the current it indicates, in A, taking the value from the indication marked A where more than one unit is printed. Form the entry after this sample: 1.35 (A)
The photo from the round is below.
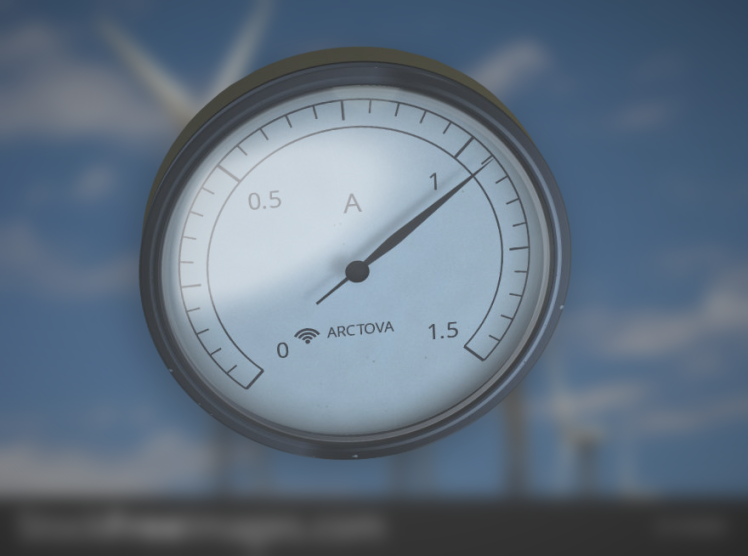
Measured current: 1.05 (A)
